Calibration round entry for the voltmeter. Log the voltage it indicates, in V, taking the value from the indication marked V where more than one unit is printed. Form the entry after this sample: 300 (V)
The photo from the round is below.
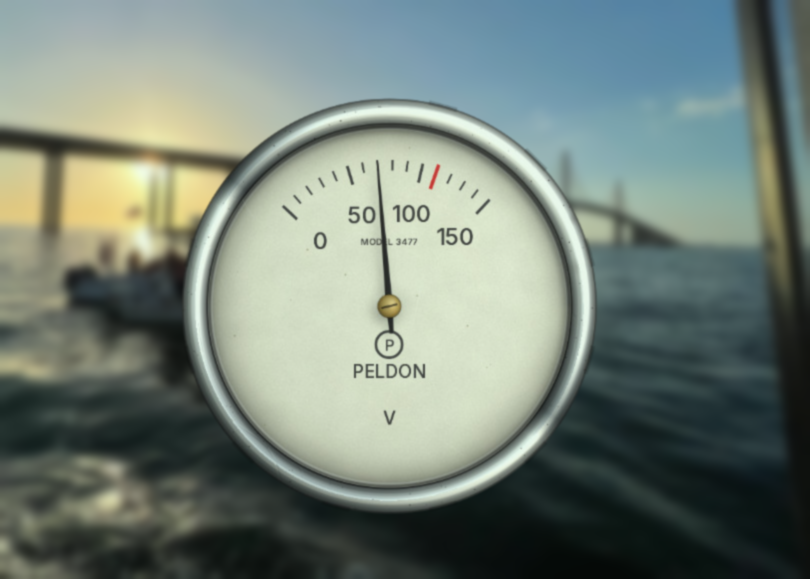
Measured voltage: 70 (V)
